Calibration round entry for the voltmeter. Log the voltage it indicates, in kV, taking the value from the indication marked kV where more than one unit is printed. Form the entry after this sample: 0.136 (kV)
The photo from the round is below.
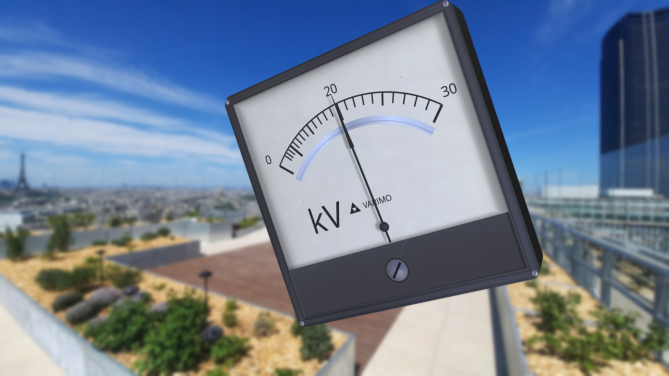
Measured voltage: 20 (kV)
